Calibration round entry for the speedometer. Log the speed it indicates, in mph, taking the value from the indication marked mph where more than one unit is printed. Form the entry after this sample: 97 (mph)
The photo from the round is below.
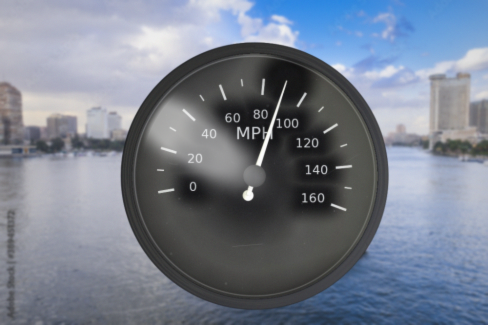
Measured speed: 90 (mph)
